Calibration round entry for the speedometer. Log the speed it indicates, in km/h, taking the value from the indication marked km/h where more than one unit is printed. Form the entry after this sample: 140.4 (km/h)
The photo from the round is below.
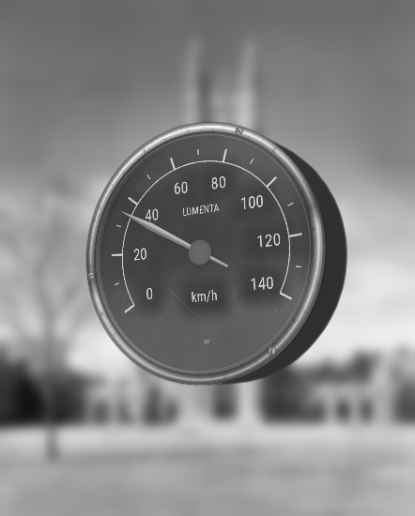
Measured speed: 35 (km/h)
